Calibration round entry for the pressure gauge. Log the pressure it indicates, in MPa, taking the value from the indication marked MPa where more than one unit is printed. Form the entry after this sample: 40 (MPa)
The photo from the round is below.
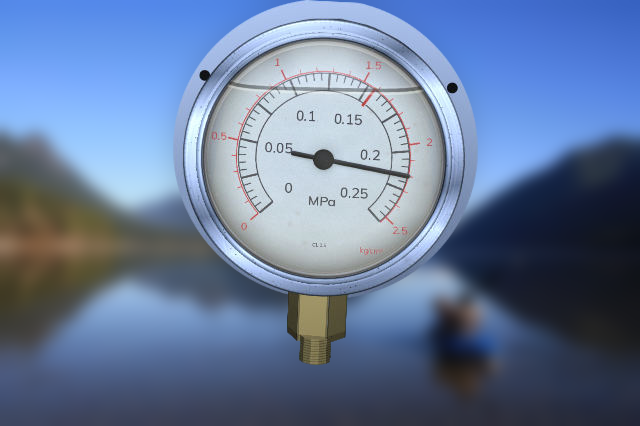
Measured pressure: 0.215 (MPa)
